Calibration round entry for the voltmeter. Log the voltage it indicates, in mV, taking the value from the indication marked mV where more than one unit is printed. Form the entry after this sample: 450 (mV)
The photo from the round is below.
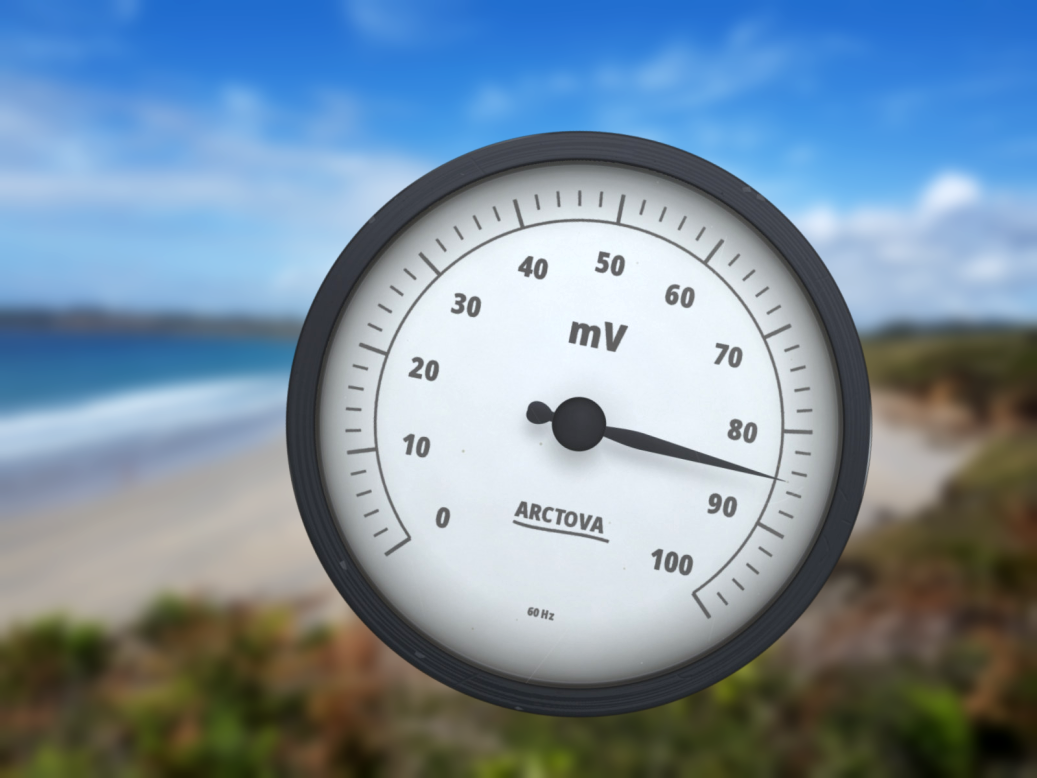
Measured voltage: 85 (mV)
